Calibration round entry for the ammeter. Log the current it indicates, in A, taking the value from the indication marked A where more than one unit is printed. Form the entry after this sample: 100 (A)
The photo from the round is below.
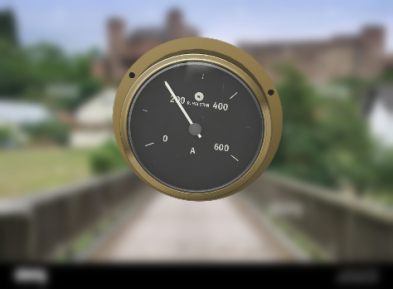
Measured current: 200 (A)
